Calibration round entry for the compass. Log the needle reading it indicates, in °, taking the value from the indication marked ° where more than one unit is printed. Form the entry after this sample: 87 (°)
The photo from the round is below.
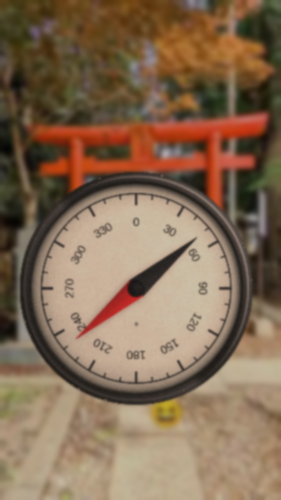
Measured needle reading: 230 (°)
